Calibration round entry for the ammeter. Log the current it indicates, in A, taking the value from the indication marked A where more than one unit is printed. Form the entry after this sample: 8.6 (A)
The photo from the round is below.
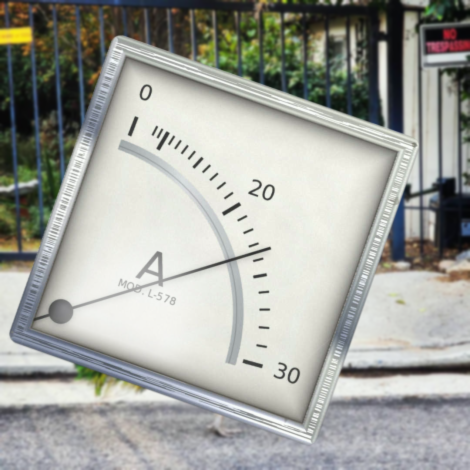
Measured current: 23.5 (A)
